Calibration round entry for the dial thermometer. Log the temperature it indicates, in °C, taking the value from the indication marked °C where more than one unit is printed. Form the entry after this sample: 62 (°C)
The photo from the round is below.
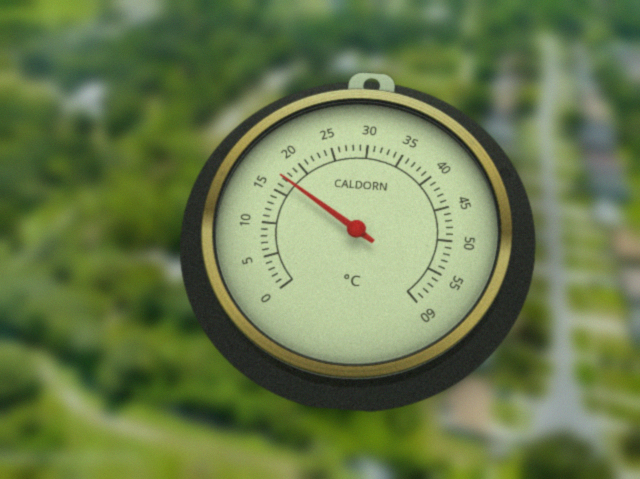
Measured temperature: 17 (°C)
